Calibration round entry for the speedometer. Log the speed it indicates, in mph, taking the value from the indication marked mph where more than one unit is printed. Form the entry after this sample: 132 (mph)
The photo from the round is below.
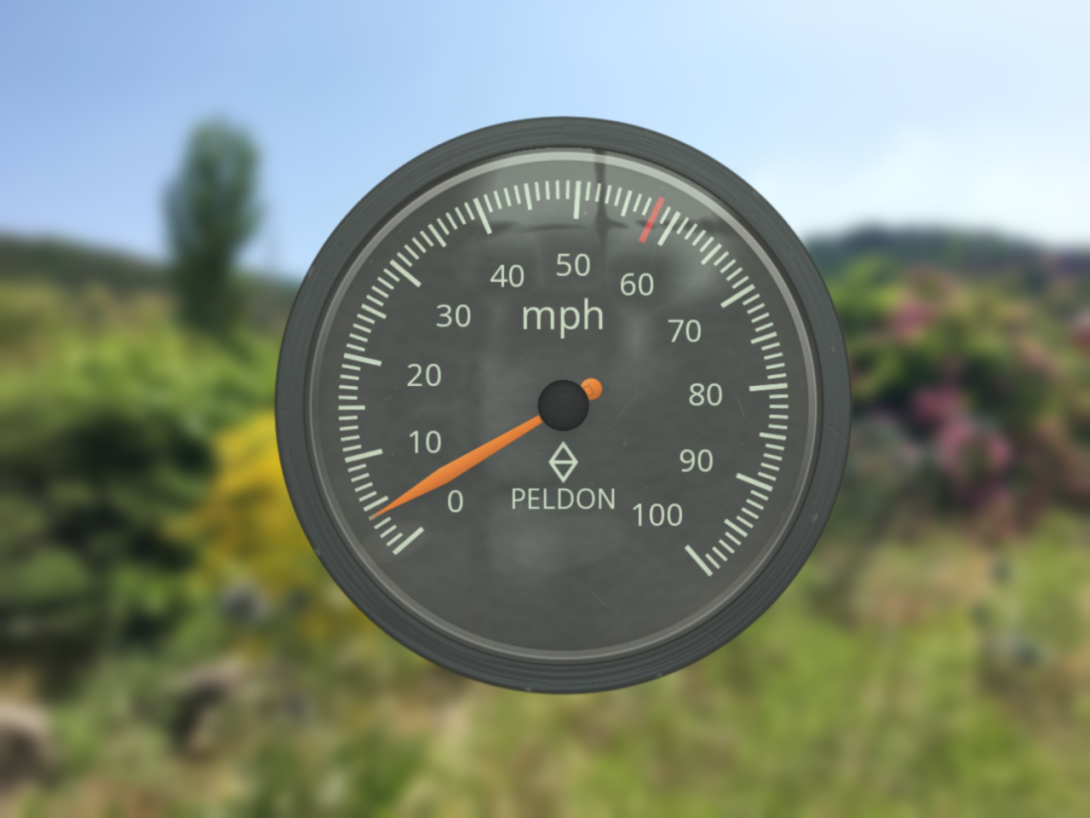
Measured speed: 4 (mph)
